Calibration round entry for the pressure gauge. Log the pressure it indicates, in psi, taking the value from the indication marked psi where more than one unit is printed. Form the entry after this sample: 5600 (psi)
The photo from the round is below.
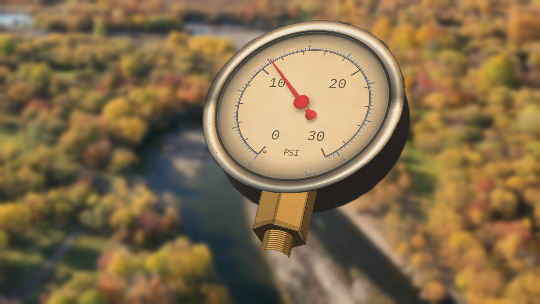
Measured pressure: 11 (psi)
